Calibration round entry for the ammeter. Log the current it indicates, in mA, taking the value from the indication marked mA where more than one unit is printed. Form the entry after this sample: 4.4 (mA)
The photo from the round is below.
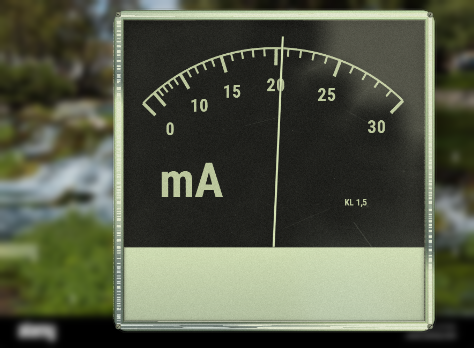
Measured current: 20.5 (mA)
